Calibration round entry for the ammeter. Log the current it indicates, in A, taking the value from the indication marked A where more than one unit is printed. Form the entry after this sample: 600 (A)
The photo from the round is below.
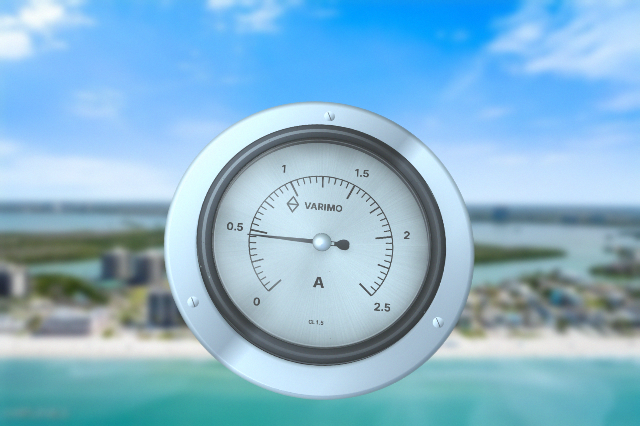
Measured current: 0.45 (A)
